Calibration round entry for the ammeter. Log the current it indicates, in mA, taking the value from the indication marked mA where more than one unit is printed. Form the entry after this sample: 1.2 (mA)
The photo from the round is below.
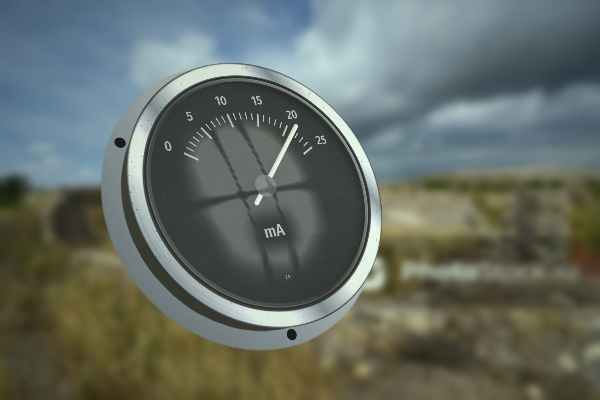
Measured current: 21 (mA)
